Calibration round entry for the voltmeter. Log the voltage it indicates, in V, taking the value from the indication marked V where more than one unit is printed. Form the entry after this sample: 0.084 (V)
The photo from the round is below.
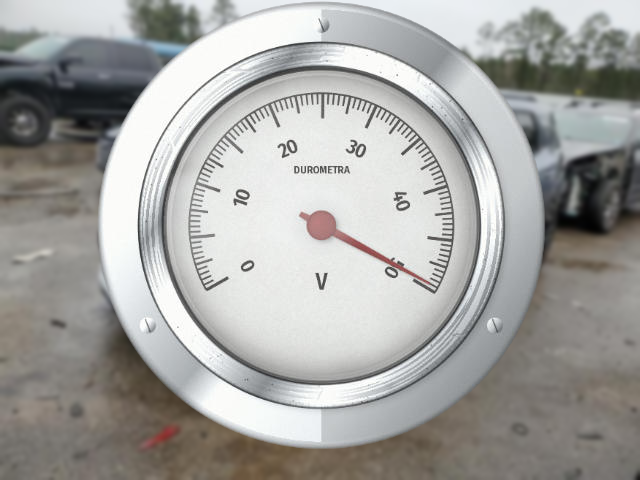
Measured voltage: 49.5 (V)
